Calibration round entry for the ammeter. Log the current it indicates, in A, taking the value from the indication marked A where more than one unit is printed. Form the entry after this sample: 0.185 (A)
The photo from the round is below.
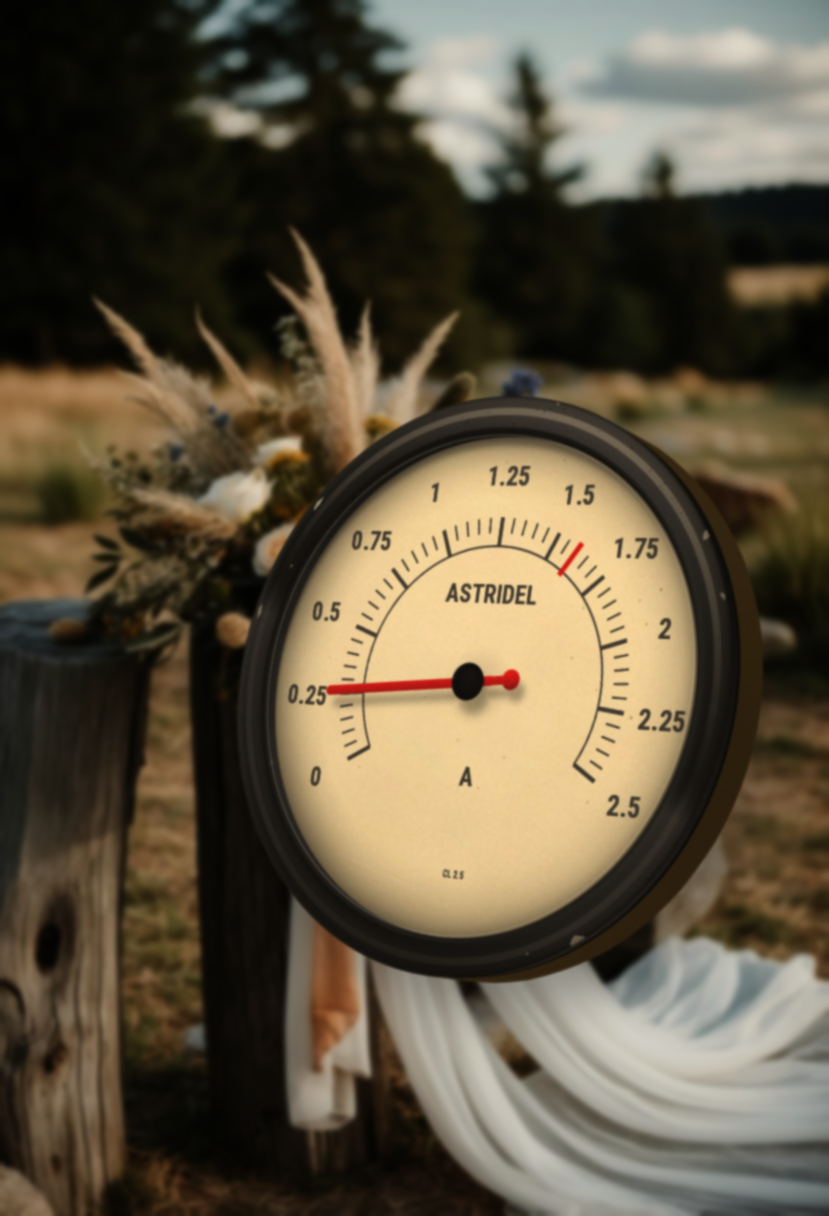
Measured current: 0.25 (A)
